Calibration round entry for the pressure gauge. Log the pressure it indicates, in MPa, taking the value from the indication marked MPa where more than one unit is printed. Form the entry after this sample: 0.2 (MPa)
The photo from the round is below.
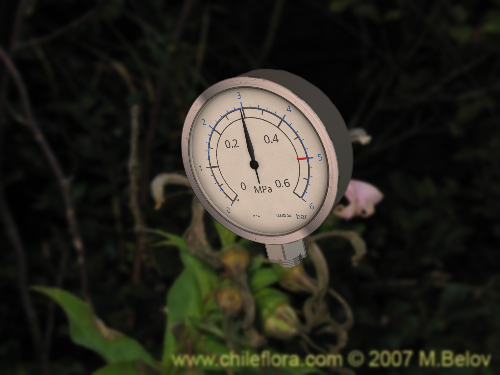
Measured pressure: 0.3 (MPa)
